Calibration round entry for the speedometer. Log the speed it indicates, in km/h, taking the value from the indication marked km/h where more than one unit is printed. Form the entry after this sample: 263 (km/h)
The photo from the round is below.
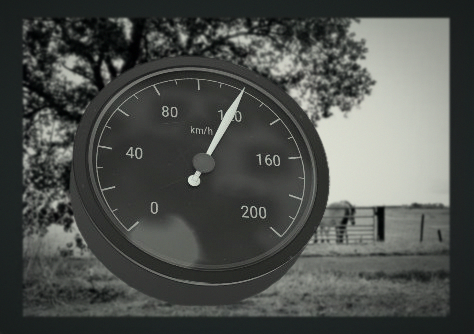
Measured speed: 120 (km/h)
